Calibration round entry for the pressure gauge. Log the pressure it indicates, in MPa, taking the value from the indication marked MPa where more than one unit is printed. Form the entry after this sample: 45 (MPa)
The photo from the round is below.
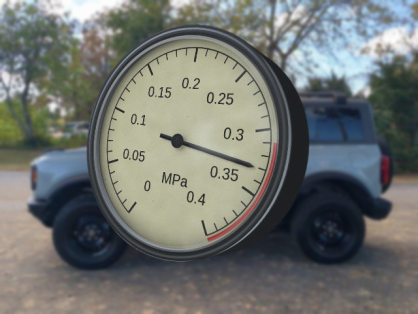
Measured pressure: 0.33 (MPa)
